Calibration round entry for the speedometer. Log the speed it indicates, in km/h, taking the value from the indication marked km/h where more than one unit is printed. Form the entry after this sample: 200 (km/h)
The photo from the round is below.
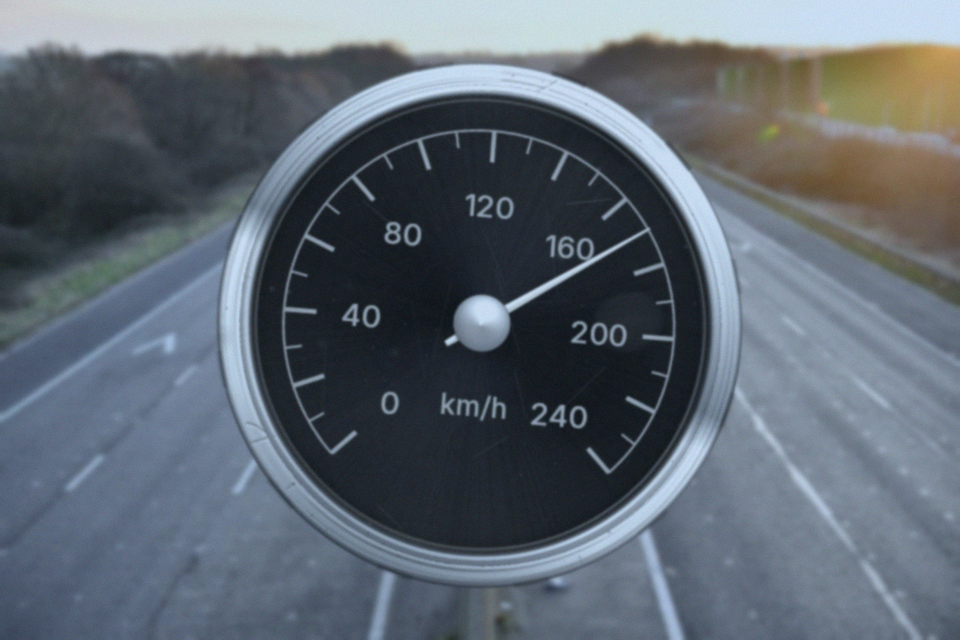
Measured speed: 170 (km/h)
